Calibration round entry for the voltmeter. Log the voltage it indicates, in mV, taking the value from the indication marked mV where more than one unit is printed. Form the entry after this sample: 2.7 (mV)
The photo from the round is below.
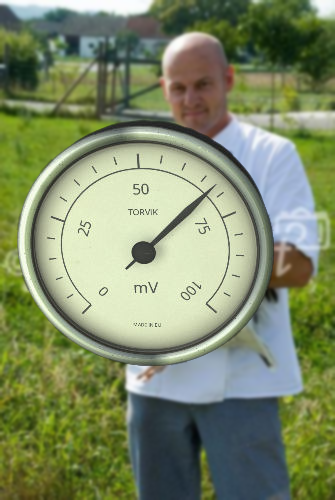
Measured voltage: 67.5 (mV)
